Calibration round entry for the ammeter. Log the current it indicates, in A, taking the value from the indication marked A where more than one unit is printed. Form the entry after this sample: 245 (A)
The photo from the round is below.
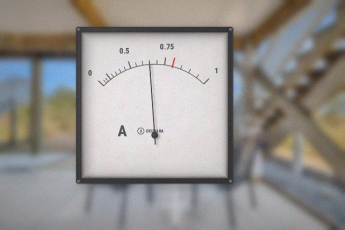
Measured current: 0.65 (A)
